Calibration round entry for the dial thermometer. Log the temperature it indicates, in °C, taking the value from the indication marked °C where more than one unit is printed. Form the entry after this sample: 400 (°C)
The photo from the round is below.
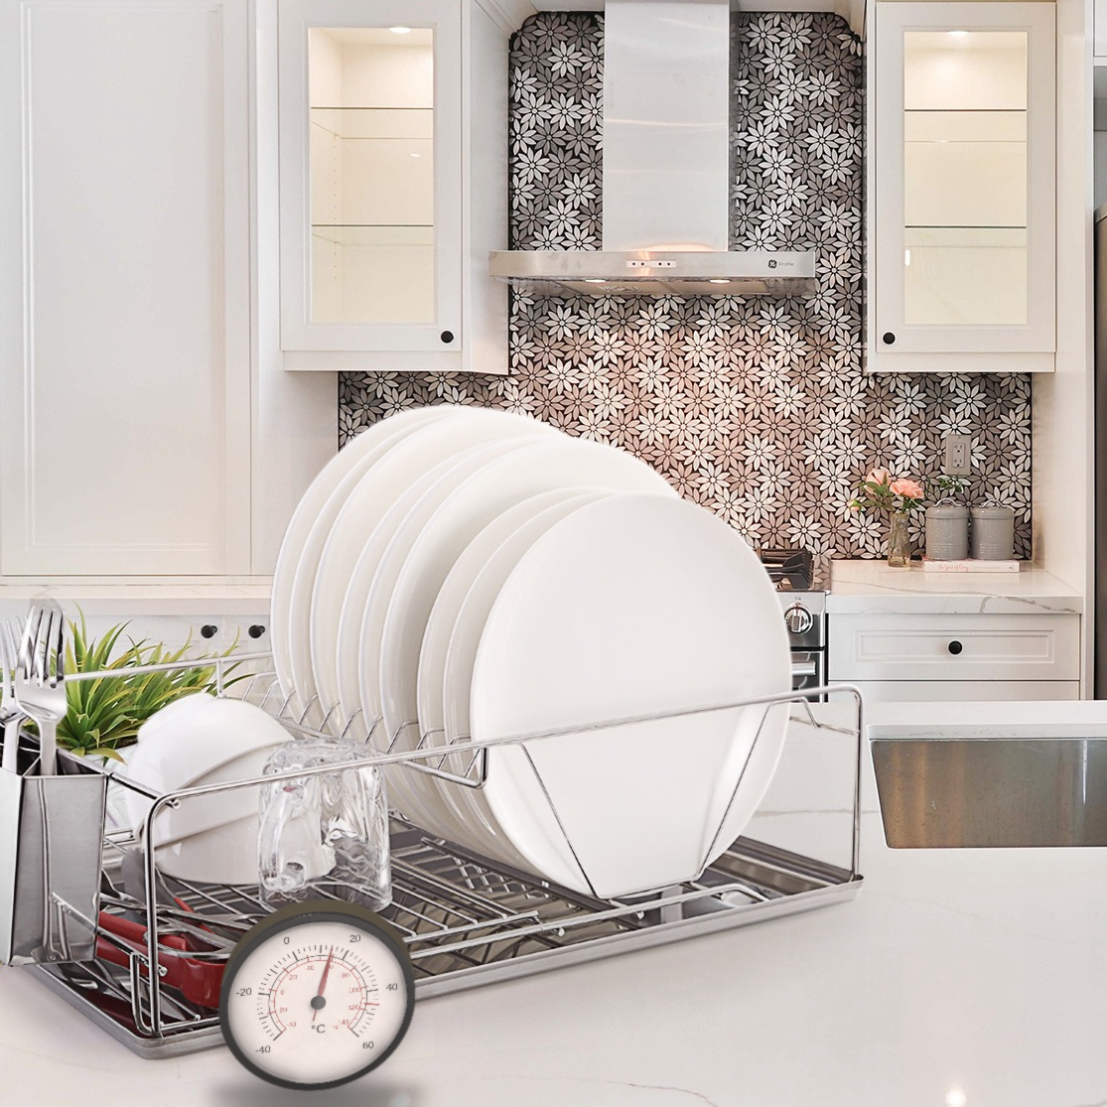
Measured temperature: 14 (°C)
